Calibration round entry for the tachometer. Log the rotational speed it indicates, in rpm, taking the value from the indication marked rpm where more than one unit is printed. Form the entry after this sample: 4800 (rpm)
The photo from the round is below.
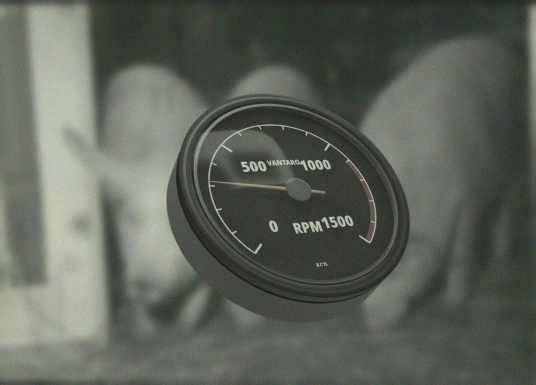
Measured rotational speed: 300 (rpm)
